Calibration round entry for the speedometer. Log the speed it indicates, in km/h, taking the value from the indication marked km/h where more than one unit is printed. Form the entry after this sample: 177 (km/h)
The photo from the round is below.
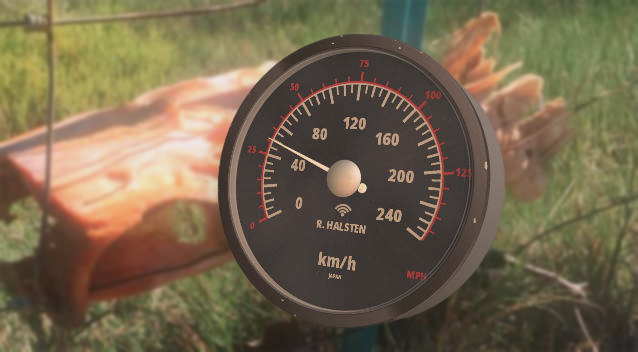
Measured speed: 50 (km/h)
